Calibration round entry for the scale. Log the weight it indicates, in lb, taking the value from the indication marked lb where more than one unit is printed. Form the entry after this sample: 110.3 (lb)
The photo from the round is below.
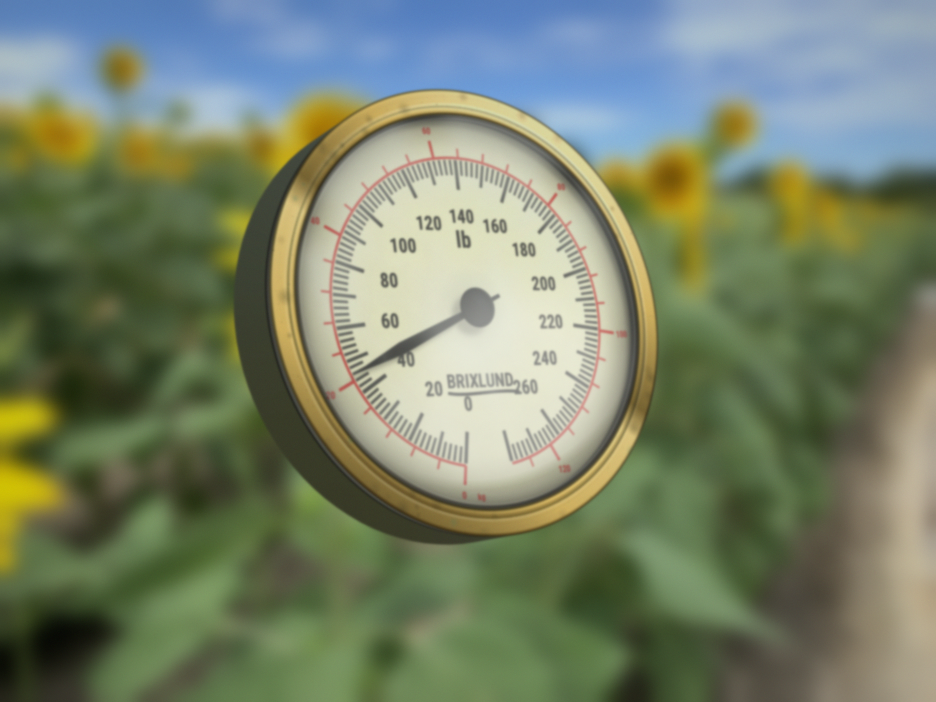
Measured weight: 46 (lb)
